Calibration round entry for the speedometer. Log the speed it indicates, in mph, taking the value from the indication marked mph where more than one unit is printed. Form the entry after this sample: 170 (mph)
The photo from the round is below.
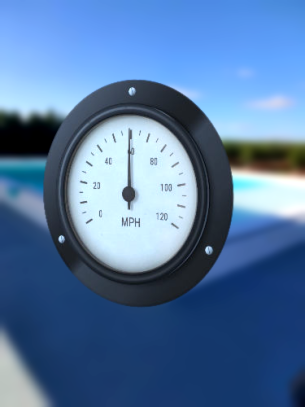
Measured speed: 60 (mph)
